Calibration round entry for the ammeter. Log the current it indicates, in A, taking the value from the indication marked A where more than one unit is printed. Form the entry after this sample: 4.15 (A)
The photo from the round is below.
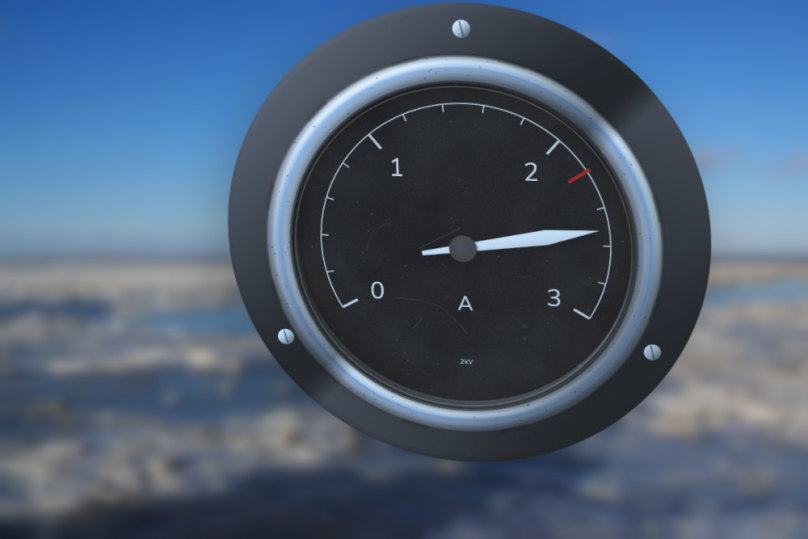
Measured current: 2.5 (A)
